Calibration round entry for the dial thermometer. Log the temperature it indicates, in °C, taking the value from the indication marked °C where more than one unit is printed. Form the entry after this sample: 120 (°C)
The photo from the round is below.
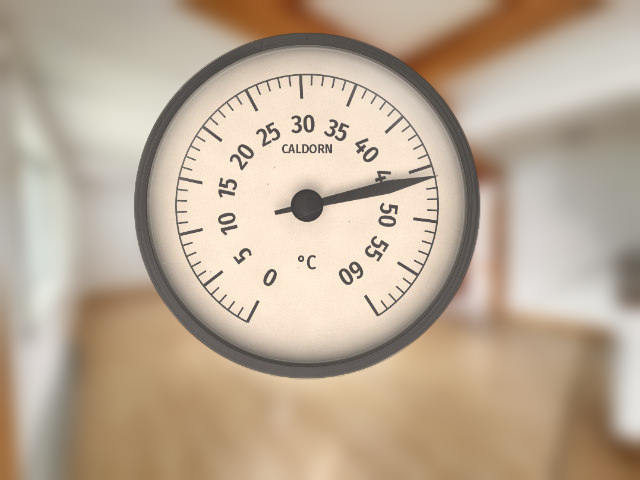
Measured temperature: 46 (°C)
